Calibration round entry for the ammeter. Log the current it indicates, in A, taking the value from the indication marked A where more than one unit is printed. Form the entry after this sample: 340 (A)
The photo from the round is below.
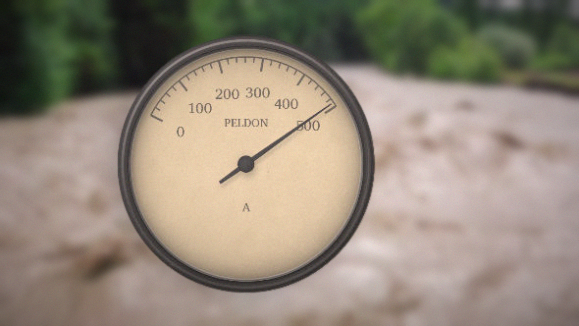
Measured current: 490 (A)
